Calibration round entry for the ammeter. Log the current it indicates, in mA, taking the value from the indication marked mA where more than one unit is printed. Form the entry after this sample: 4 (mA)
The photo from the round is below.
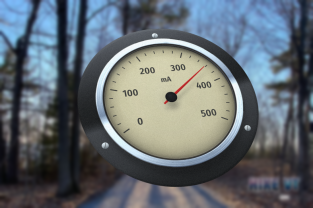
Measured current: 360 (mA)
